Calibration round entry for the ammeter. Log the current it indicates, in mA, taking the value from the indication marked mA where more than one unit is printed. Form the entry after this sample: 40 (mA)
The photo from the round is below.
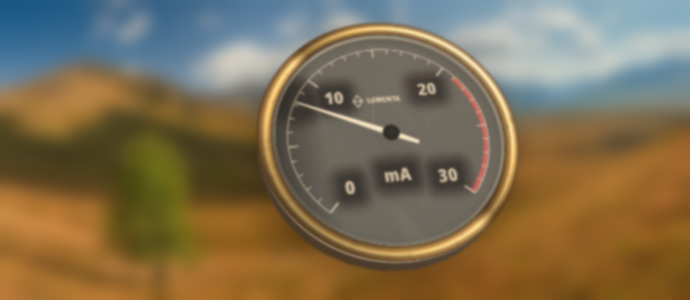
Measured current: 8 (mA)
